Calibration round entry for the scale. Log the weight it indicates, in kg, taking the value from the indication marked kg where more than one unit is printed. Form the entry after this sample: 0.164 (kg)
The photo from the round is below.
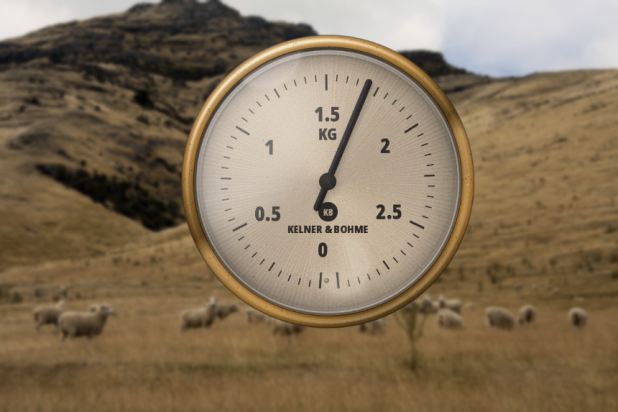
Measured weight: 1.7 (kg)
